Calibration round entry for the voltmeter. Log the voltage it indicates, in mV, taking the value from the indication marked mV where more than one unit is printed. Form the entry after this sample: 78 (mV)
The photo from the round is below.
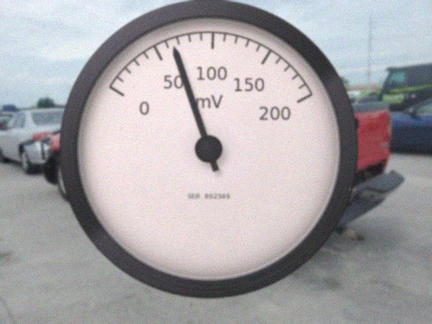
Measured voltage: 65 (mV)
